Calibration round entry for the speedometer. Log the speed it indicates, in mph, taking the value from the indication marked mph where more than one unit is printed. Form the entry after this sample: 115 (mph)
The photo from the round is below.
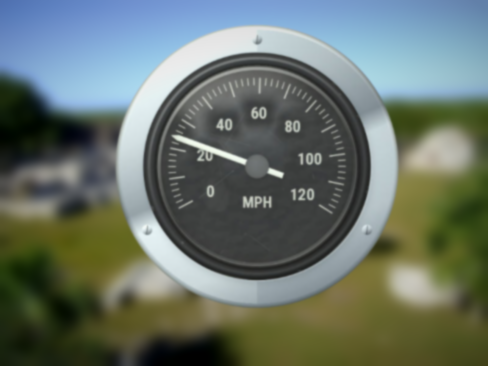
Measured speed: 24 (mph)
